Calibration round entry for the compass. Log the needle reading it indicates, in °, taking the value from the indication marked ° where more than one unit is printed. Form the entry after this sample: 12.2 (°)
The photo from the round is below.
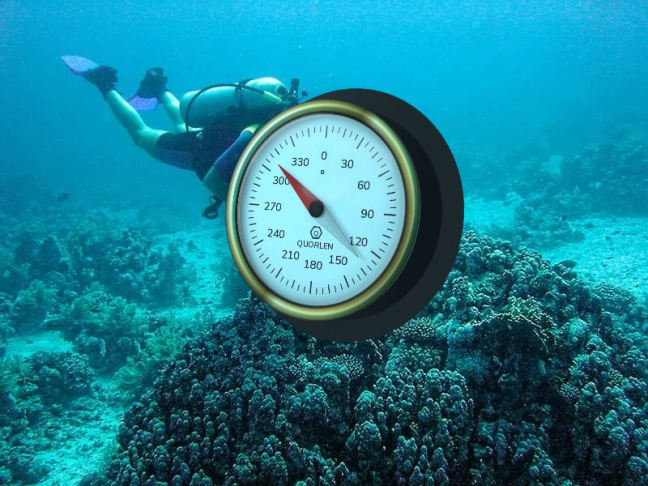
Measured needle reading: 310 (°)
